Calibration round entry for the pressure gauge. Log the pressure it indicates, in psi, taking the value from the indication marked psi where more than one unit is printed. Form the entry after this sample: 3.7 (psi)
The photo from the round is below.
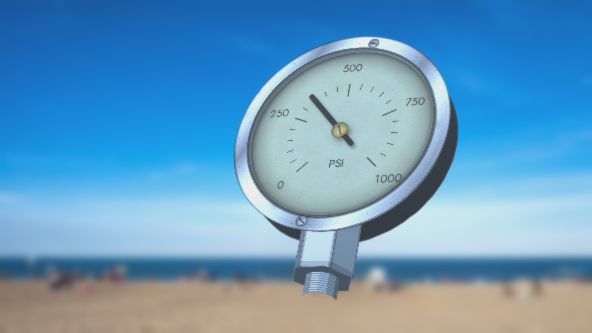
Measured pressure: 350 (psi)
